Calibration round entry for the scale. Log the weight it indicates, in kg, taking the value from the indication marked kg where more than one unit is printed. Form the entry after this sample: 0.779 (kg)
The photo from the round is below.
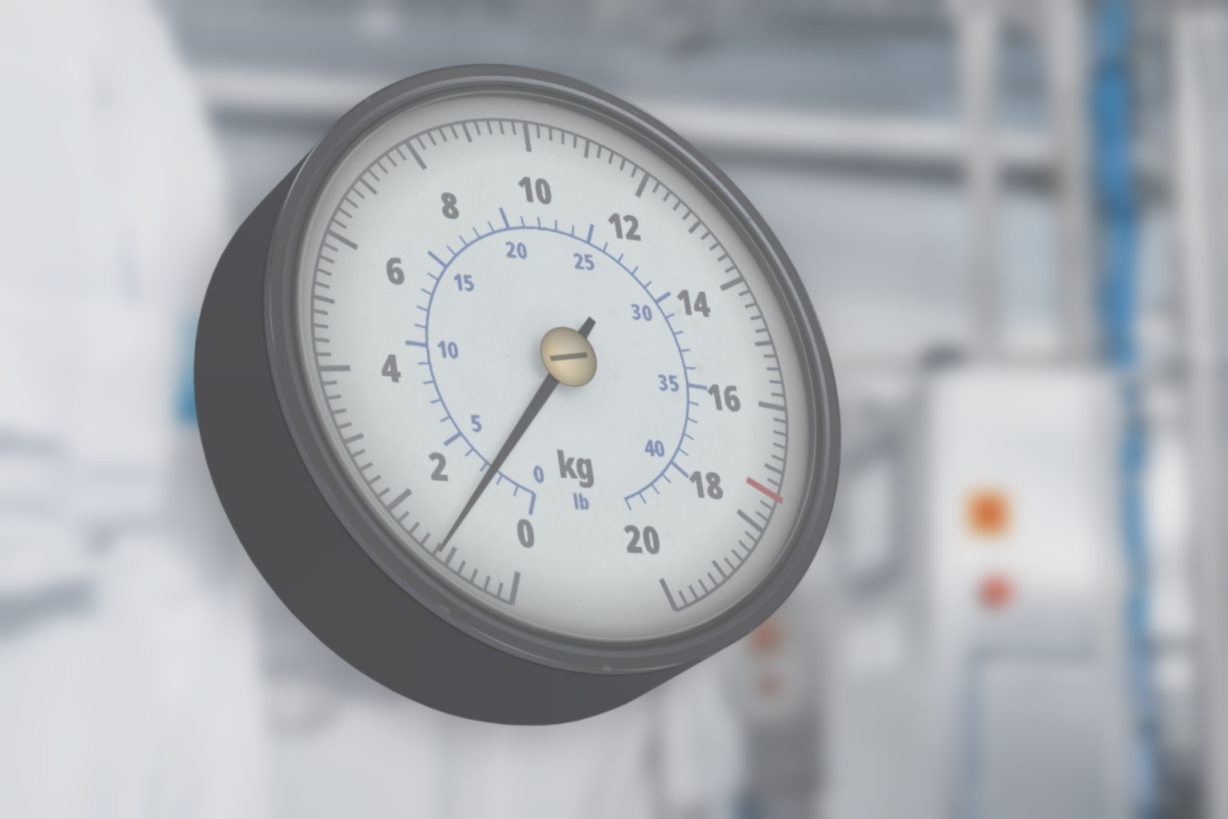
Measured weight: 1.2 (kg)
